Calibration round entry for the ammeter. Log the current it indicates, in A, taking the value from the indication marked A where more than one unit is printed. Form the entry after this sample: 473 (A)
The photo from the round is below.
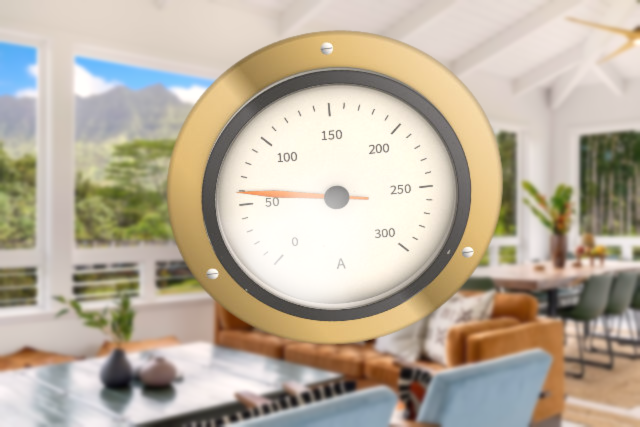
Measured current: 60 (A)
